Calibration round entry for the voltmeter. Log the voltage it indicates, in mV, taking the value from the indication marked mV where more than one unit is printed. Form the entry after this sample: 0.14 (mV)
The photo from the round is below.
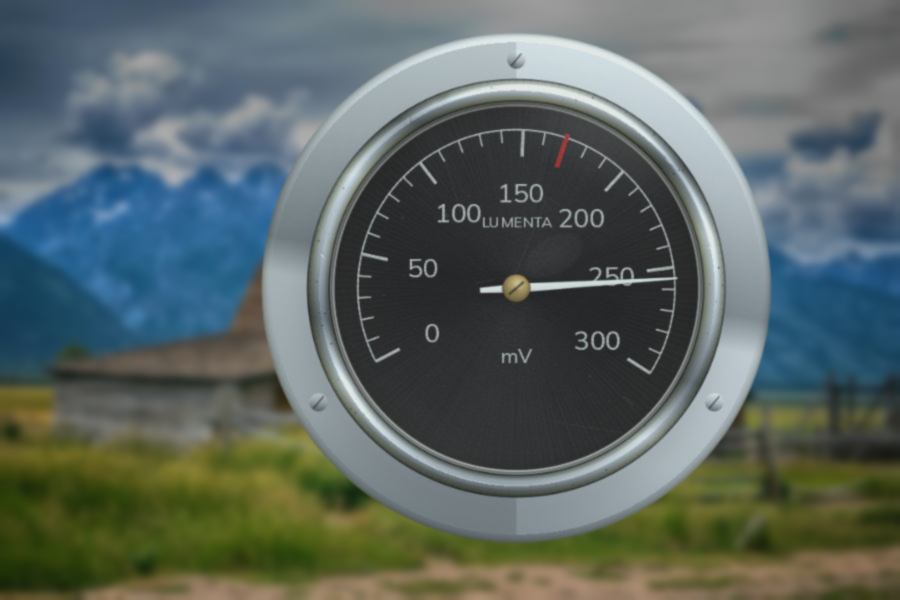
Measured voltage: 255 (mV)
